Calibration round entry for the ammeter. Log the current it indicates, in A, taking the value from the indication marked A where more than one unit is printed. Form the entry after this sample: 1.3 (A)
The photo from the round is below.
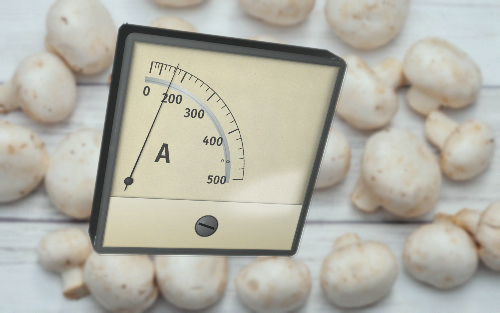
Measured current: 160 (A)
